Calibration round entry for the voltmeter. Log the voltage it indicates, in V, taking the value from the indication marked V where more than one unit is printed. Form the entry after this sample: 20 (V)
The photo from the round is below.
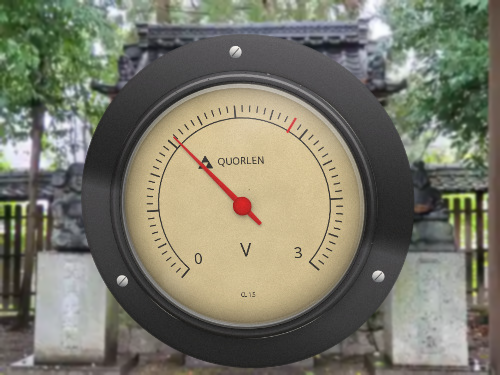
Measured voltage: 1.05 (V)
